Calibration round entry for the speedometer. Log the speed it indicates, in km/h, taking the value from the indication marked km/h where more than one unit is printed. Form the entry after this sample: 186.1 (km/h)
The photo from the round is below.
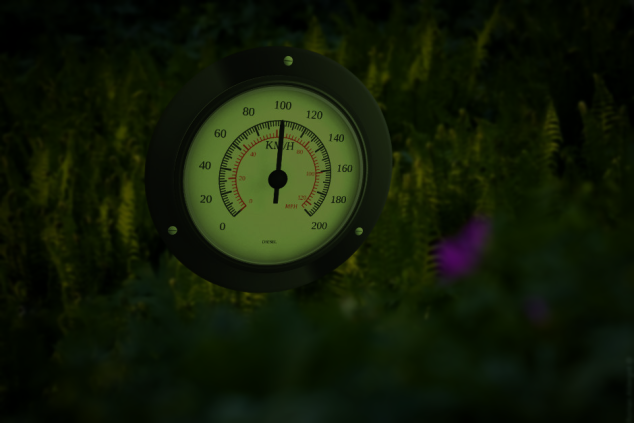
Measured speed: 100 (km/h)
